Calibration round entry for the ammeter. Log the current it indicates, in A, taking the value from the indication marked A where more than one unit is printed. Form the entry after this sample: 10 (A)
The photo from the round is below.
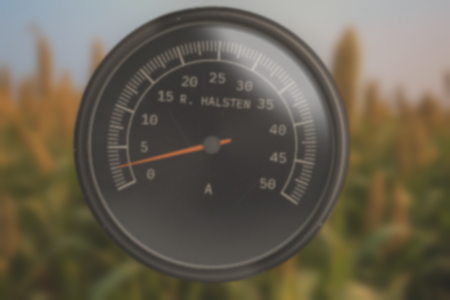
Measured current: 2.5 (A)
